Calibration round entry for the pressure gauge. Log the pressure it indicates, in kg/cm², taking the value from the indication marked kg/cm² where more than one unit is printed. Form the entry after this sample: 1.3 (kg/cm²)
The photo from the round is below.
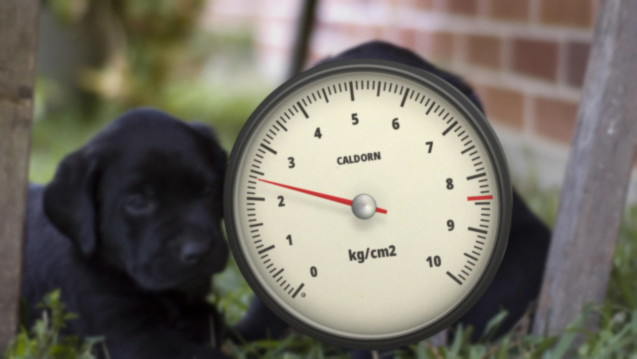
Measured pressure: 2.4 (kg/cm²)
